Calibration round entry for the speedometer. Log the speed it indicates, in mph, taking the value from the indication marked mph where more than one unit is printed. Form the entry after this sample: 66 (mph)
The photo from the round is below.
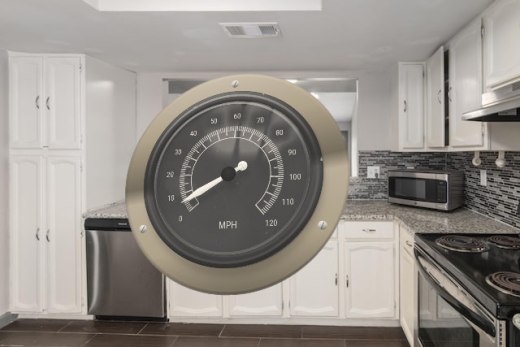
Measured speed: 5 (mph)
